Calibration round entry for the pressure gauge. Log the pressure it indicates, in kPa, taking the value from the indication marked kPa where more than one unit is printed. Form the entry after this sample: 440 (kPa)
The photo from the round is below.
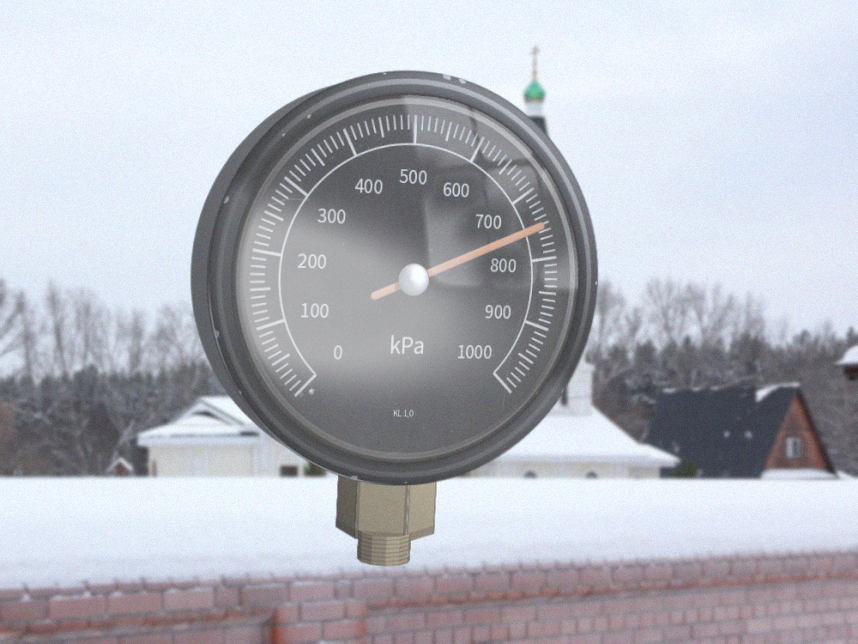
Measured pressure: 750 (kPa)
